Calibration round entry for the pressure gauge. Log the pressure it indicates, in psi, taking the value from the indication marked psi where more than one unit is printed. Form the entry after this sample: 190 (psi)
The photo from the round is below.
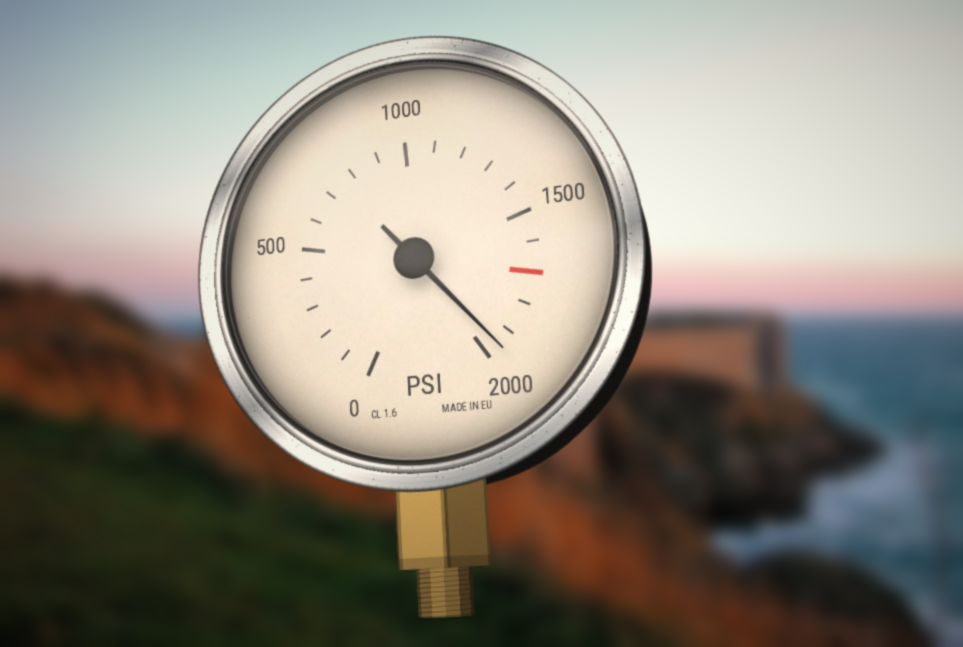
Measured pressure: 1950 (psi)
